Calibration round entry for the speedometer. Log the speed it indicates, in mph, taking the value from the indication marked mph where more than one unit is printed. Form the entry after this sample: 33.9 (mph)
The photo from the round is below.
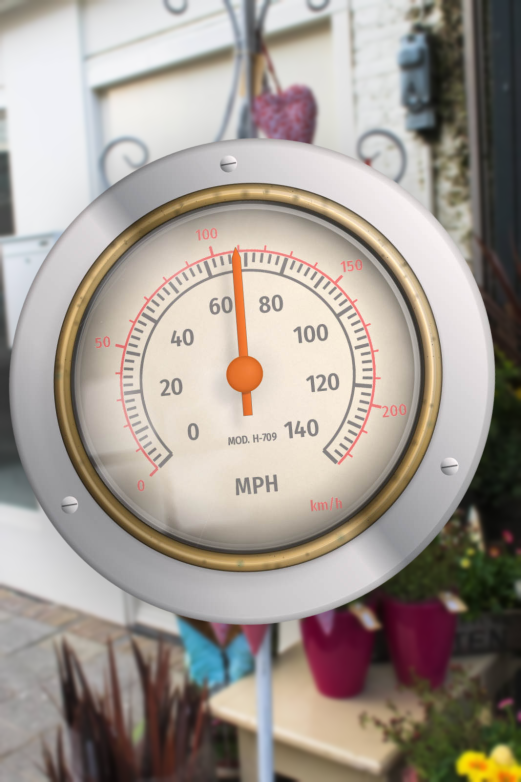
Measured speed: 68 (mph)
